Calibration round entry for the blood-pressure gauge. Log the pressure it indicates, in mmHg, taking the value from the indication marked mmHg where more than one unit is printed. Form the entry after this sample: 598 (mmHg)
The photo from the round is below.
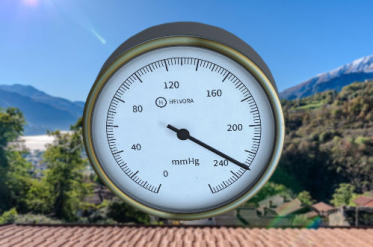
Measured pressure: 230 (mmHg)
